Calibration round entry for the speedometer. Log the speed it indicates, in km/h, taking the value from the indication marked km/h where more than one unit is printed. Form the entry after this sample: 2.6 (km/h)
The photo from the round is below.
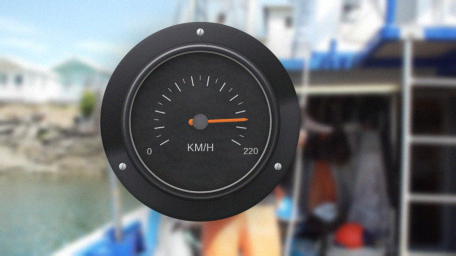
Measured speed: 190 (km/h)
